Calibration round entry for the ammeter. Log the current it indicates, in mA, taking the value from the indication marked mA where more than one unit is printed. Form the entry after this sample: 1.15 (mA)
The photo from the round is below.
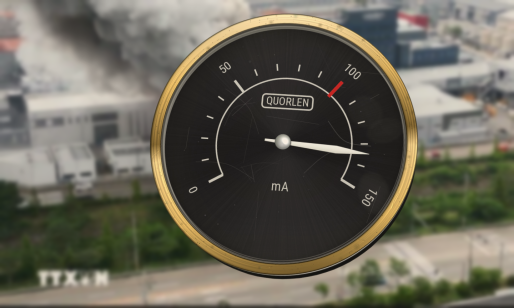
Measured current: 135 (mA)
